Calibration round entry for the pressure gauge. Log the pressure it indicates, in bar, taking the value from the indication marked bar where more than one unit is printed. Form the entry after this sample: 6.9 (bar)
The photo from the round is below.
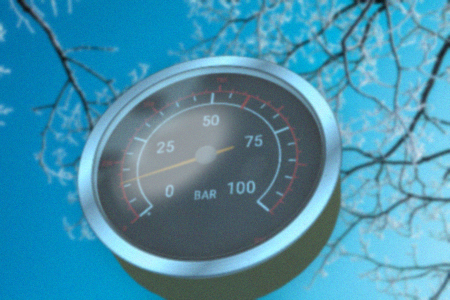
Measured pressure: 10 (bar)
